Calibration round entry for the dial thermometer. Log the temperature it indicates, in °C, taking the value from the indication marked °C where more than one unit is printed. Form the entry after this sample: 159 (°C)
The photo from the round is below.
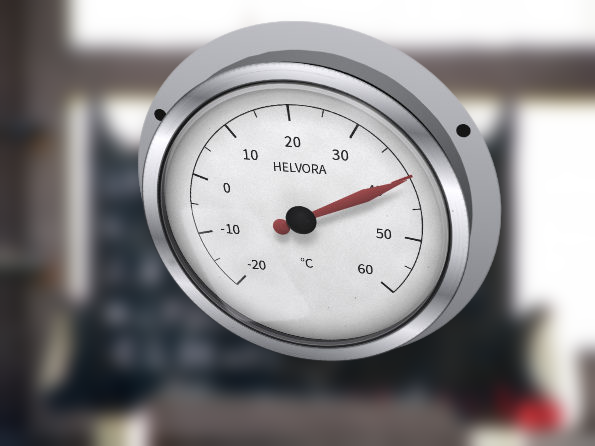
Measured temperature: 40 (°C)
